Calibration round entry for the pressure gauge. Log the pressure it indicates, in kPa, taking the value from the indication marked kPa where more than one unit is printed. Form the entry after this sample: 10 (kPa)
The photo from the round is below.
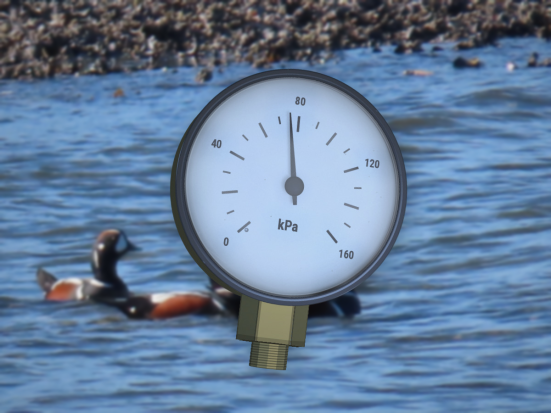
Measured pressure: 75 (kPa)
